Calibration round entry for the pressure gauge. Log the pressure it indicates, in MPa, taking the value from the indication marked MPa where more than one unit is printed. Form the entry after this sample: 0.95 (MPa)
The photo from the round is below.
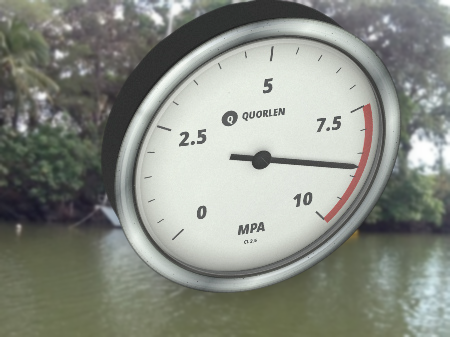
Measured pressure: 8.75 (MPa)
